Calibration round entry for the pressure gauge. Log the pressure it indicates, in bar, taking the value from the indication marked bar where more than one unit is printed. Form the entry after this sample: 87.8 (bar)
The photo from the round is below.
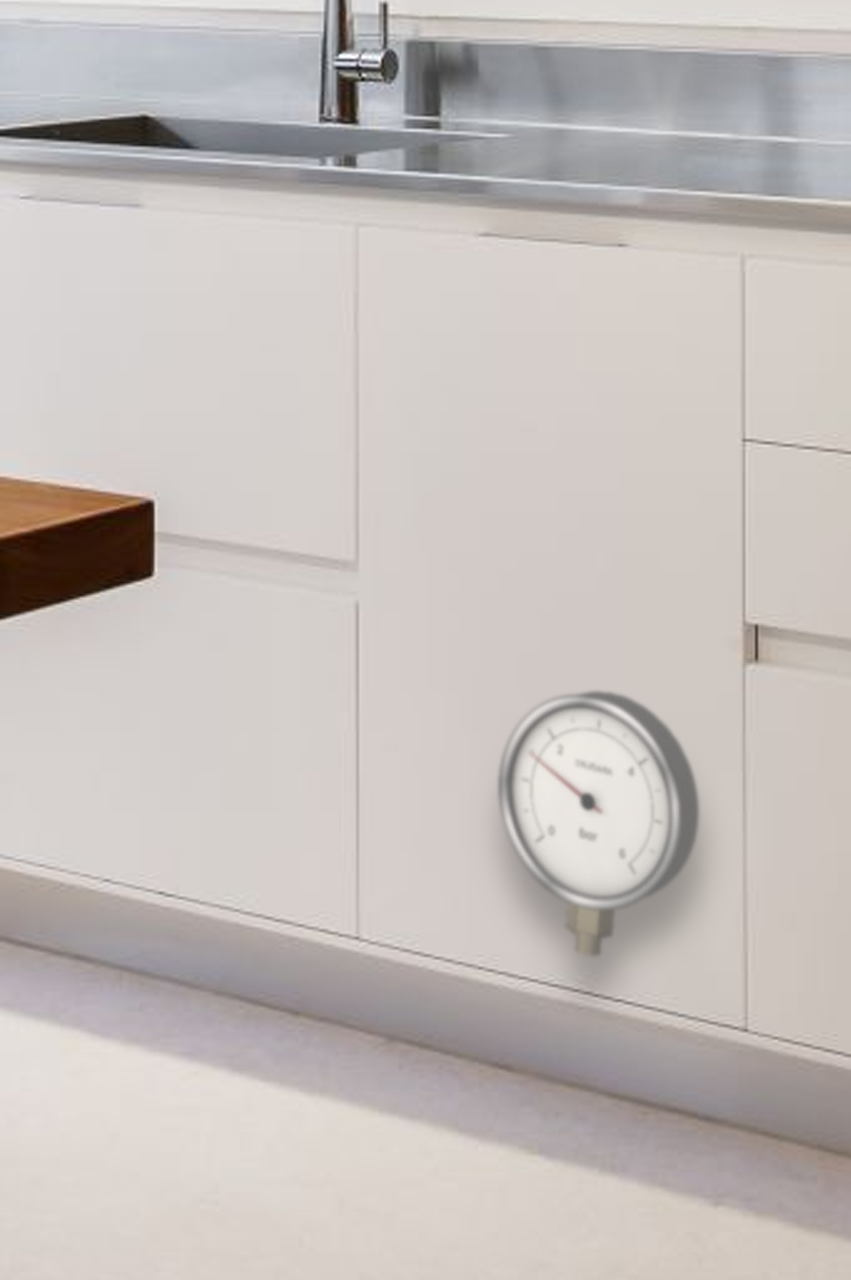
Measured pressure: 1.5 (bar)
